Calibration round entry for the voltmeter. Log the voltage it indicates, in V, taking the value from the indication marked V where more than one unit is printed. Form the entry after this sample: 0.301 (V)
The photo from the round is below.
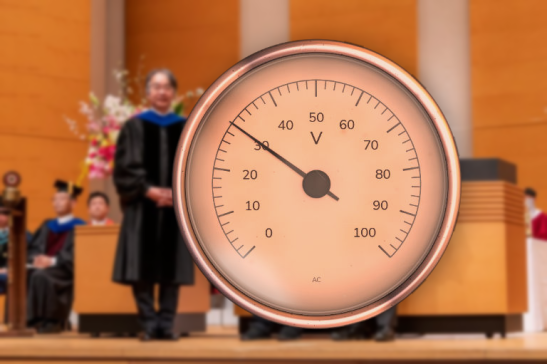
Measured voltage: 30 (V)
